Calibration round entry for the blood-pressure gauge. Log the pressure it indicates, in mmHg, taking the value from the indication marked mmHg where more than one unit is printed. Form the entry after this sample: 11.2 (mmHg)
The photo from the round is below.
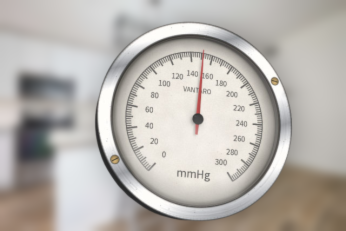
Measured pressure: 150 (mmHg)
